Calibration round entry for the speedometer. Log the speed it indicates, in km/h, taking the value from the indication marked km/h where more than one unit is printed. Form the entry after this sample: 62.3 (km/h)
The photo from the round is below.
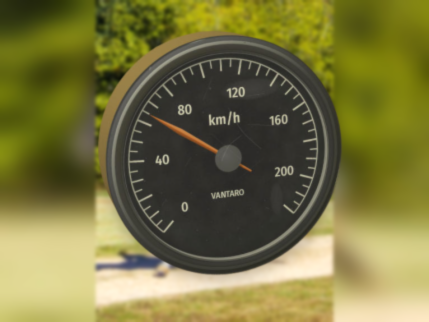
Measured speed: 65 (km/h)
